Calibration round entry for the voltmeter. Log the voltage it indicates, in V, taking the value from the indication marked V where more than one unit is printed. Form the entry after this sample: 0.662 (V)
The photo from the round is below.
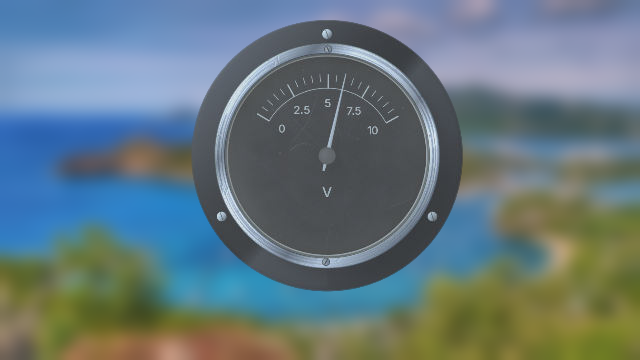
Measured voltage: 6 (V)
